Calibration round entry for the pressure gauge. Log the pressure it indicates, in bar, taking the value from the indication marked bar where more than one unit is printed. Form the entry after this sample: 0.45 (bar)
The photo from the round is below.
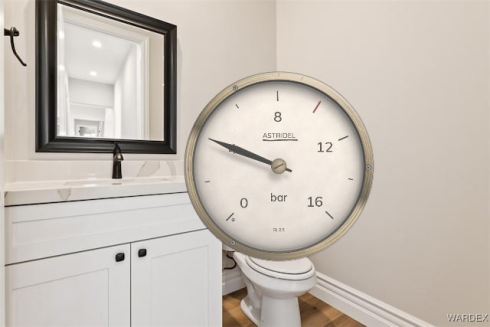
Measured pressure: 4 (bar)
